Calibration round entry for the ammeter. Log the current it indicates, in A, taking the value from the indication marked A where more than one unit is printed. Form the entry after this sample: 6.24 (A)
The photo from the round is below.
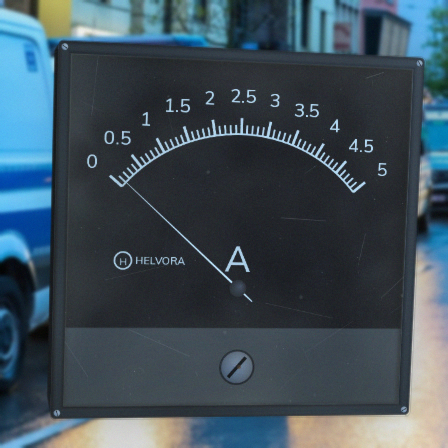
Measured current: 0.1 (A)
